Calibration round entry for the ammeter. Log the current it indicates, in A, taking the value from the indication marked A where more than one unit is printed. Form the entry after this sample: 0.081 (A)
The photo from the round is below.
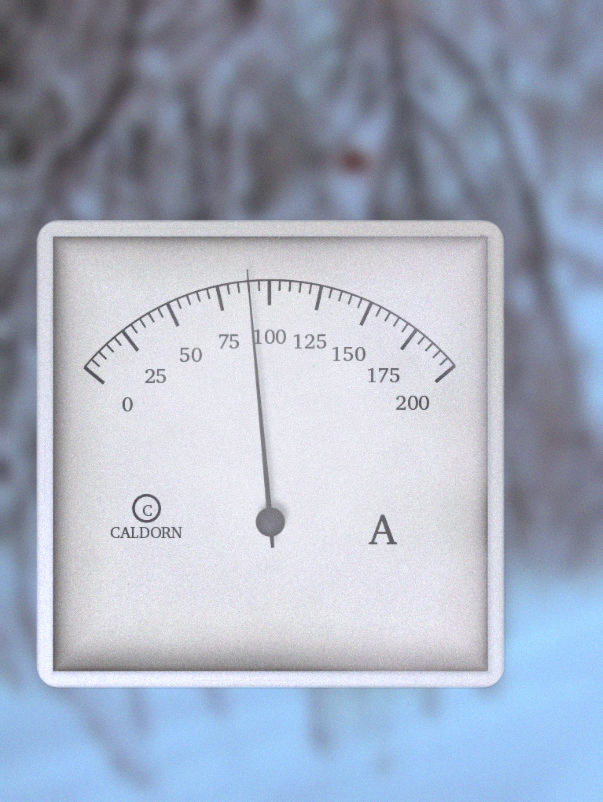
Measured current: 90 (A)
